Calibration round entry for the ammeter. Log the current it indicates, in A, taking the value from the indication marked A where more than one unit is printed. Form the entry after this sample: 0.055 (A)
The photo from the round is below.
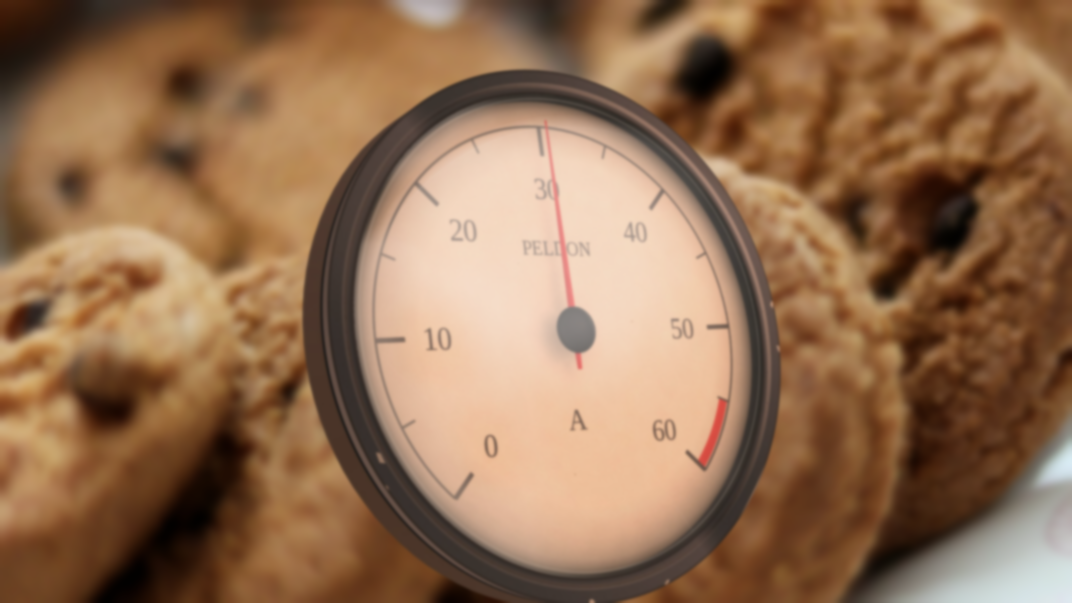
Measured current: 30 (A)
